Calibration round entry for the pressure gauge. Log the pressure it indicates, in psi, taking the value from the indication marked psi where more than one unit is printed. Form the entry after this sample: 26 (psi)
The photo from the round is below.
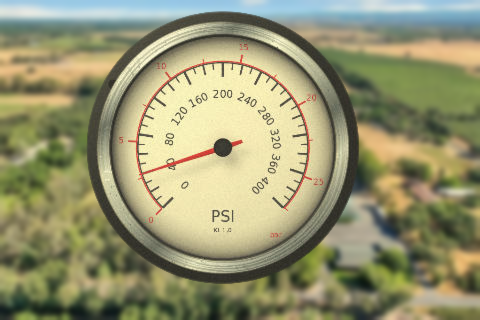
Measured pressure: 40 (psi)
